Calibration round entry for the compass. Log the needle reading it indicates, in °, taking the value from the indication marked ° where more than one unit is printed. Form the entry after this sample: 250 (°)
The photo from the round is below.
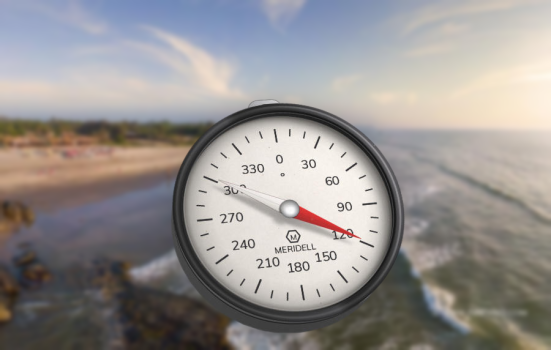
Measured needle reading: 120 (°)
